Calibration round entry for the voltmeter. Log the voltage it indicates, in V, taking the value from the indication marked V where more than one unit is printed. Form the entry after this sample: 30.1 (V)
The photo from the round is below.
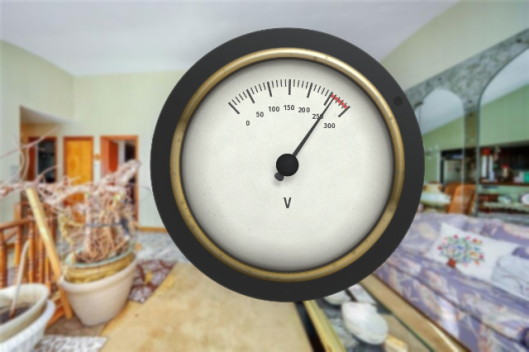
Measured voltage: 260 (V)
